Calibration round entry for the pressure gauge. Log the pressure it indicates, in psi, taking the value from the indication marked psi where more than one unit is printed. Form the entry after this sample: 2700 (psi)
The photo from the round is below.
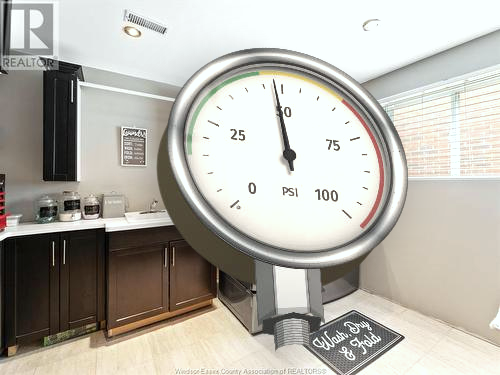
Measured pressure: 47.5 (psi)
